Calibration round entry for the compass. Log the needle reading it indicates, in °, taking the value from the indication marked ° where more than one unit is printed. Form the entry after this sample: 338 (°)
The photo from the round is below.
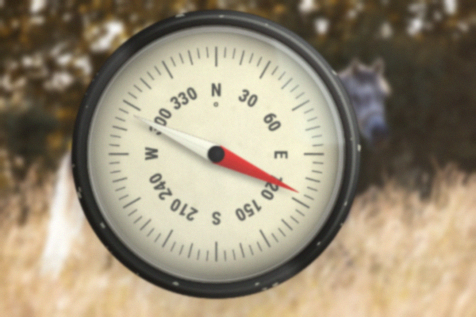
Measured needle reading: 115 (°)
